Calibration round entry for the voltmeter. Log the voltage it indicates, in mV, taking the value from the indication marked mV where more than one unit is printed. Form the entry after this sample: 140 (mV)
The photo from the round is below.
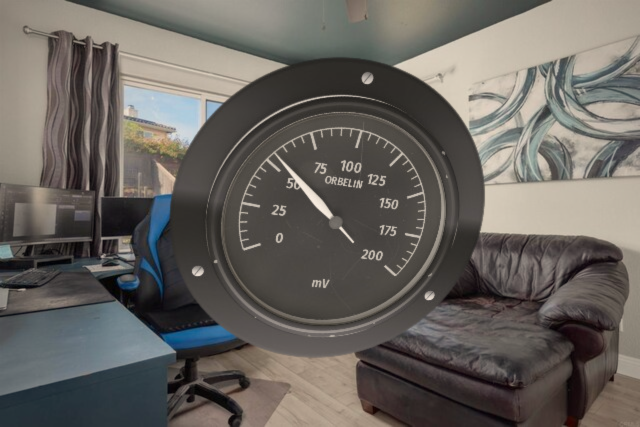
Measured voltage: 55 (mV)
